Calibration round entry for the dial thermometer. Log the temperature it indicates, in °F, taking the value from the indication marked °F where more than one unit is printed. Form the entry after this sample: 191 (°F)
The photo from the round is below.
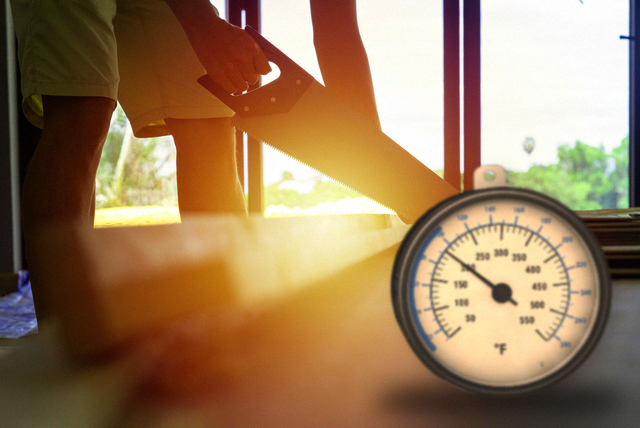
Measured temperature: 200 (°F)
